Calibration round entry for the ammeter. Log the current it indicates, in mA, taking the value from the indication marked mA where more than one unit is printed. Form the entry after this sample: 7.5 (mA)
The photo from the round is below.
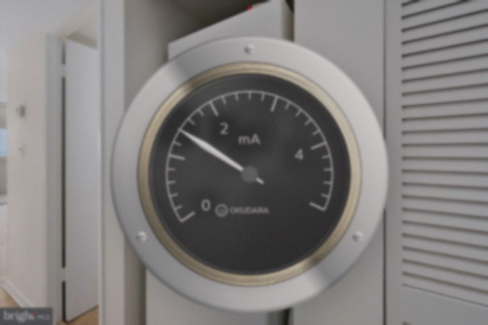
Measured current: 1.4 (mA)
